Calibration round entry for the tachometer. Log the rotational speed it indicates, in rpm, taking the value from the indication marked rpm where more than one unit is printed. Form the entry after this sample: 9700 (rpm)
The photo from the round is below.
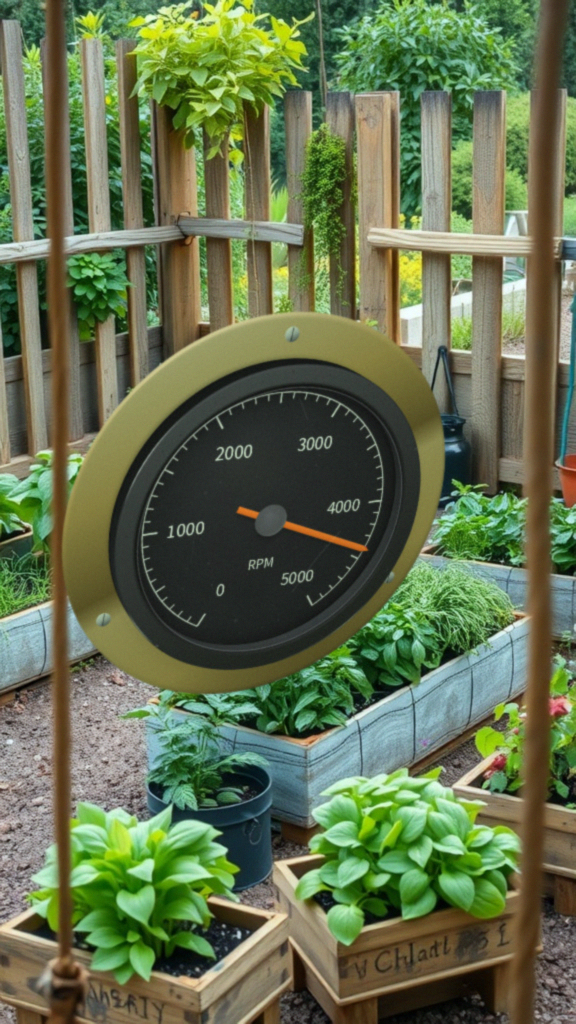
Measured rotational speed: 4400 (rpm)
